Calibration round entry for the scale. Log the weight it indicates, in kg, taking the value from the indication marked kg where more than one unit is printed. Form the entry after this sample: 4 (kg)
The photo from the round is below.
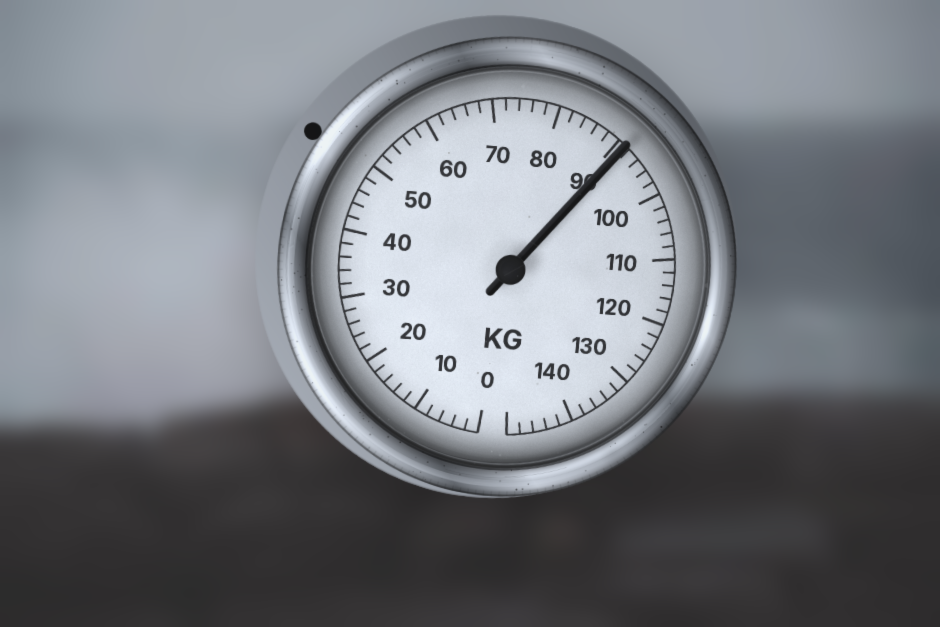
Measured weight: 91 (kg)
